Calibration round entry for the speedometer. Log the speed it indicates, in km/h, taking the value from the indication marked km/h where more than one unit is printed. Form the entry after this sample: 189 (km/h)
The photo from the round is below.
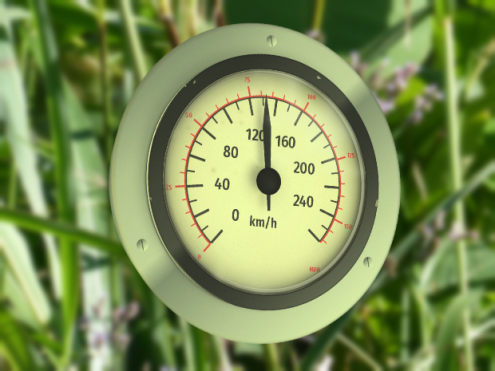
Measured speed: 130 (km/h)
